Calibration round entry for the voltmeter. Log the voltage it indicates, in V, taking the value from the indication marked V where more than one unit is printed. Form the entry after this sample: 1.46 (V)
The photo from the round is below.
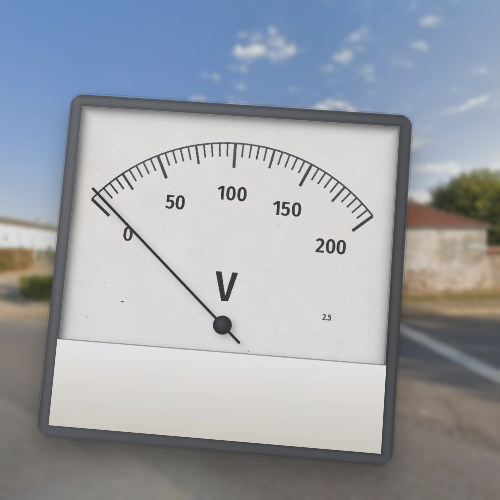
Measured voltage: 5 (V)
